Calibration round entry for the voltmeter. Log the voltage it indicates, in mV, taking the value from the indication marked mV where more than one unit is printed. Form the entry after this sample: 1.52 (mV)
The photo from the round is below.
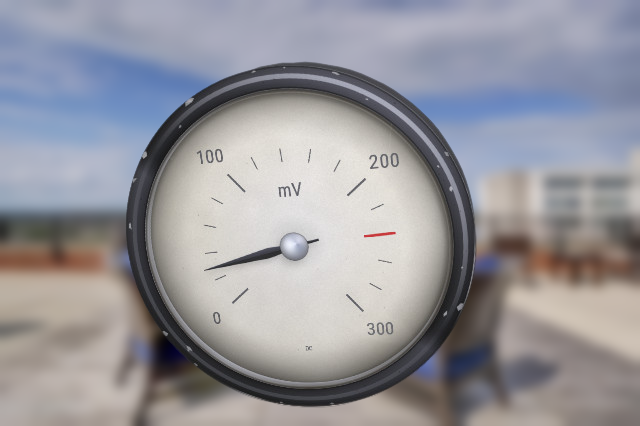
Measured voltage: 30 (mV)
